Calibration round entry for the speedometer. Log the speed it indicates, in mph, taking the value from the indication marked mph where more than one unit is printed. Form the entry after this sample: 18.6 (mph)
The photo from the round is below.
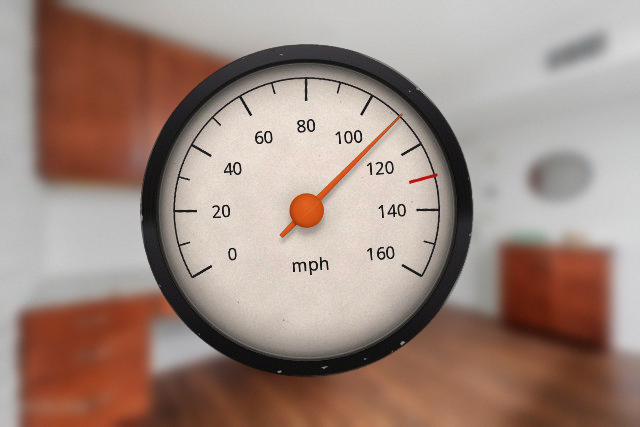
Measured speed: 110 (mph)
